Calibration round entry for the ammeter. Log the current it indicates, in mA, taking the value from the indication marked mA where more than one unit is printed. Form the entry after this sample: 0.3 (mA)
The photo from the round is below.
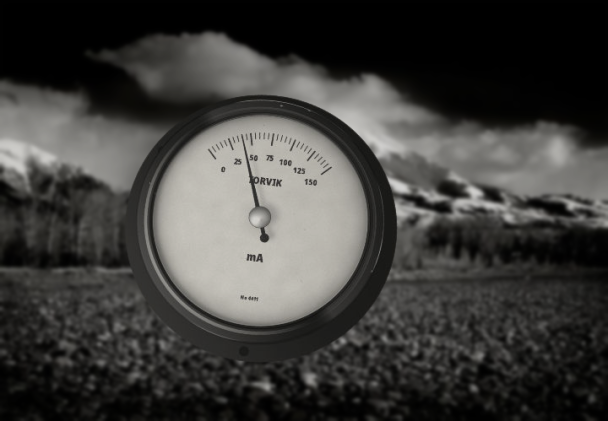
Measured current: 40 (mA)
